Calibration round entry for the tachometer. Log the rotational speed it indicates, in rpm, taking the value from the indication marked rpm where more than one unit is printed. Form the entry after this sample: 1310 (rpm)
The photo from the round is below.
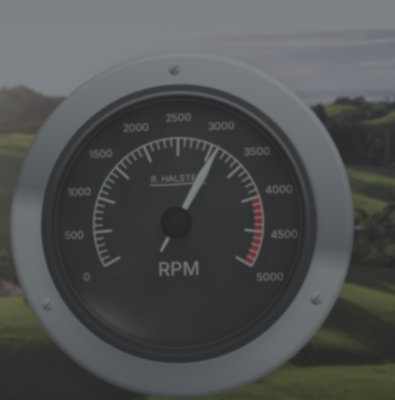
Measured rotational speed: 3100 (rpm)
